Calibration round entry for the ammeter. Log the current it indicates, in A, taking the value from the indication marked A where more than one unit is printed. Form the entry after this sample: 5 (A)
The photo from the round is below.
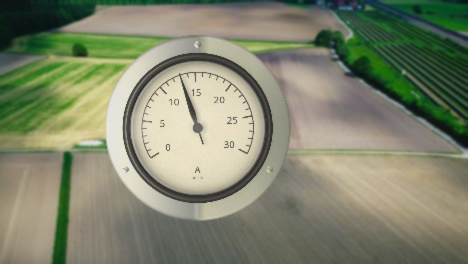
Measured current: 13 (A)
